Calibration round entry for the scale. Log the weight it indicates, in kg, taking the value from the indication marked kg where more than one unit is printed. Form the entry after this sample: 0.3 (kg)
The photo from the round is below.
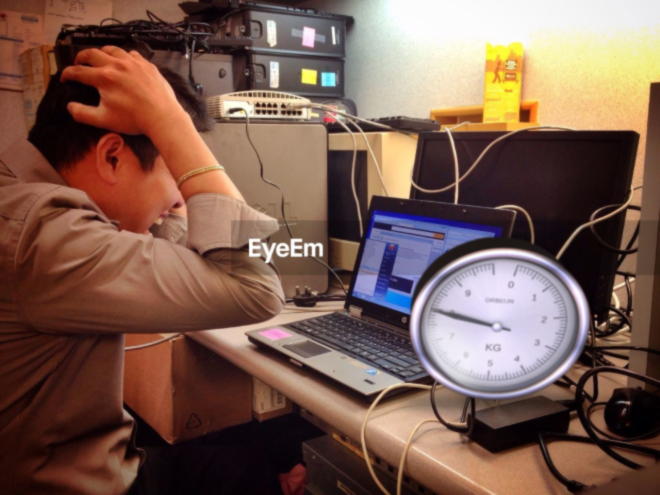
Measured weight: 8 (kg)
